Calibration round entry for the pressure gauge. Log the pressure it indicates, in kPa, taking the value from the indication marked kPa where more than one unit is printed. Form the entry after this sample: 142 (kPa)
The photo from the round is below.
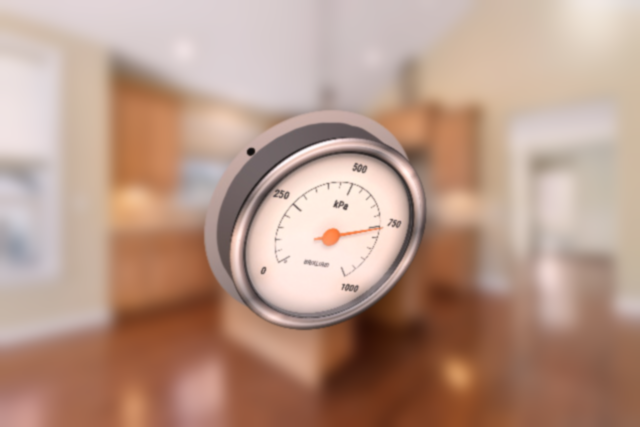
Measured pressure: 750 (kPa)
